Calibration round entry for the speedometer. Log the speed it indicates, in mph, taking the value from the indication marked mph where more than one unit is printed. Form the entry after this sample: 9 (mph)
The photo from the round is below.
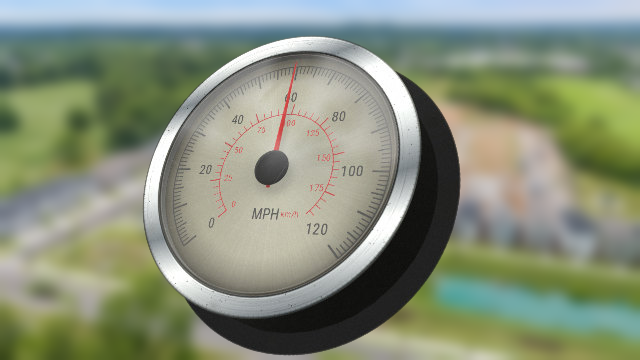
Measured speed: 60 (mph)
